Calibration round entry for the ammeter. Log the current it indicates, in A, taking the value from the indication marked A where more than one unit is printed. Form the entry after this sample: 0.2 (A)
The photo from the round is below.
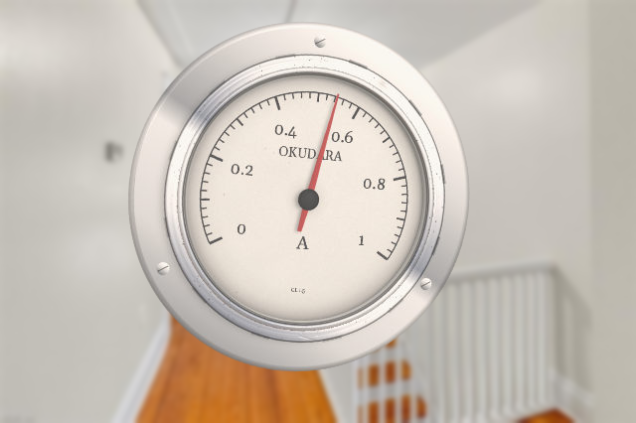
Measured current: 0.54 (A)
